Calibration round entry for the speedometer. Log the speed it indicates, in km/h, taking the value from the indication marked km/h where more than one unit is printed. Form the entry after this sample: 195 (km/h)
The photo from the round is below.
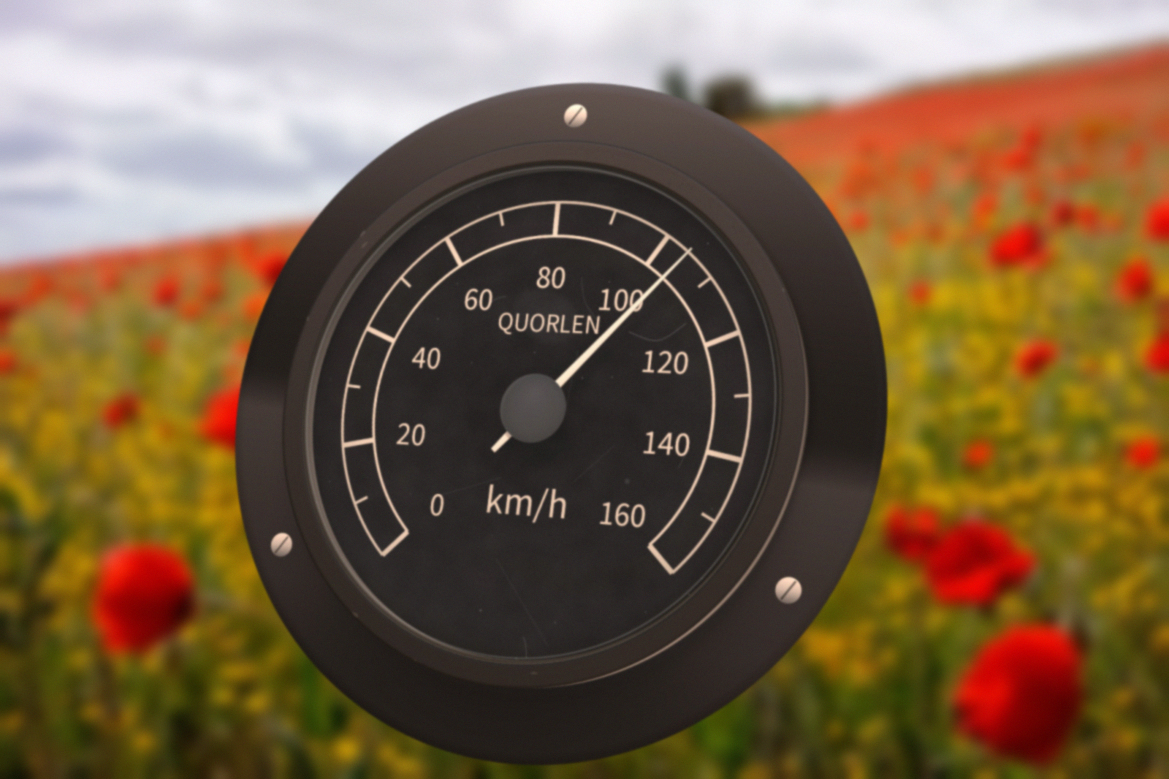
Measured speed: 105 (km/h)
